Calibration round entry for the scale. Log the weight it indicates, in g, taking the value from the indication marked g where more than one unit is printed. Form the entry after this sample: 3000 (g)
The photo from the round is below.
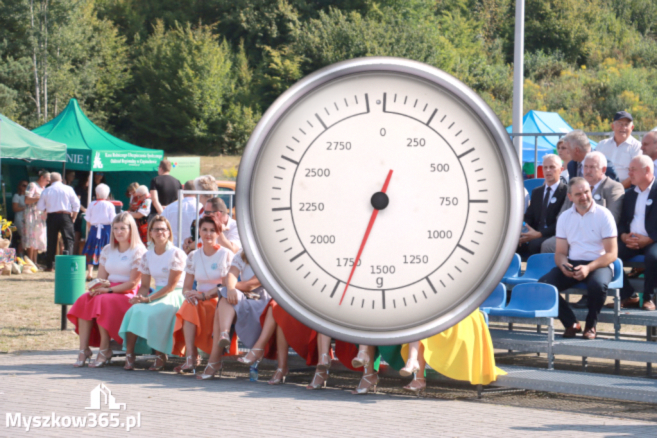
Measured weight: 1700 (g)
